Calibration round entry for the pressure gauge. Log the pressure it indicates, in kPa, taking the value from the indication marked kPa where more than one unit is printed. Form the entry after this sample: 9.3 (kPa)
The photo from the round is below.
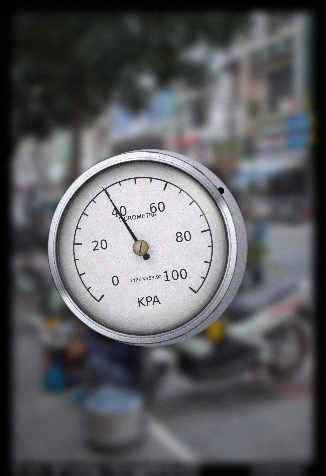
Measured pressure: 40 (kPa)
